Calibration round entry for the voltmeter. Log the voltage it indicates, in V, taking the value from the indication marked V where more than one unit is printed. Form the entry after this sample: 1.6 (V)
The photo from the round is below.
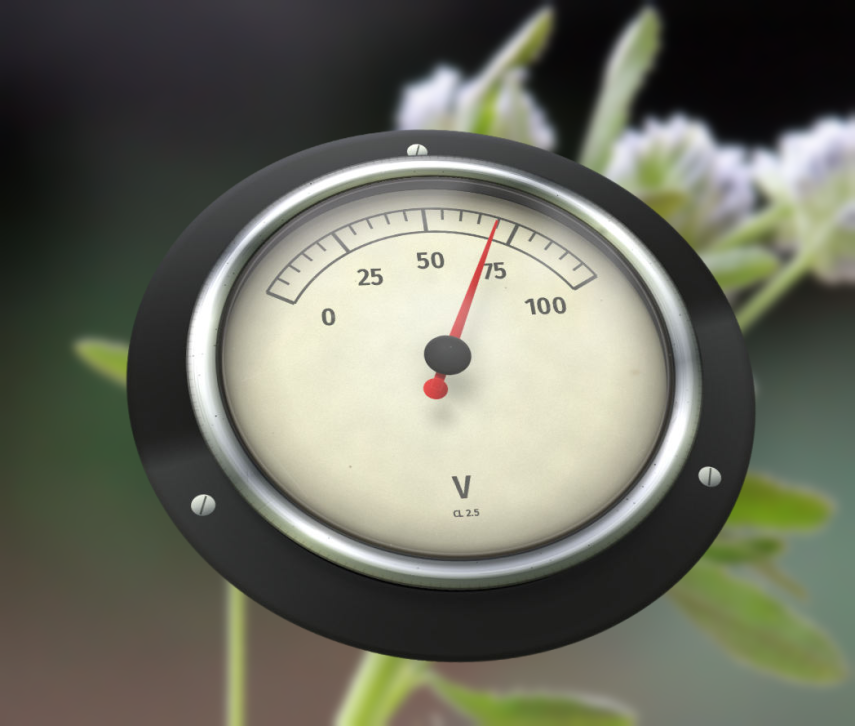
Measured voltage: 70 (V)
